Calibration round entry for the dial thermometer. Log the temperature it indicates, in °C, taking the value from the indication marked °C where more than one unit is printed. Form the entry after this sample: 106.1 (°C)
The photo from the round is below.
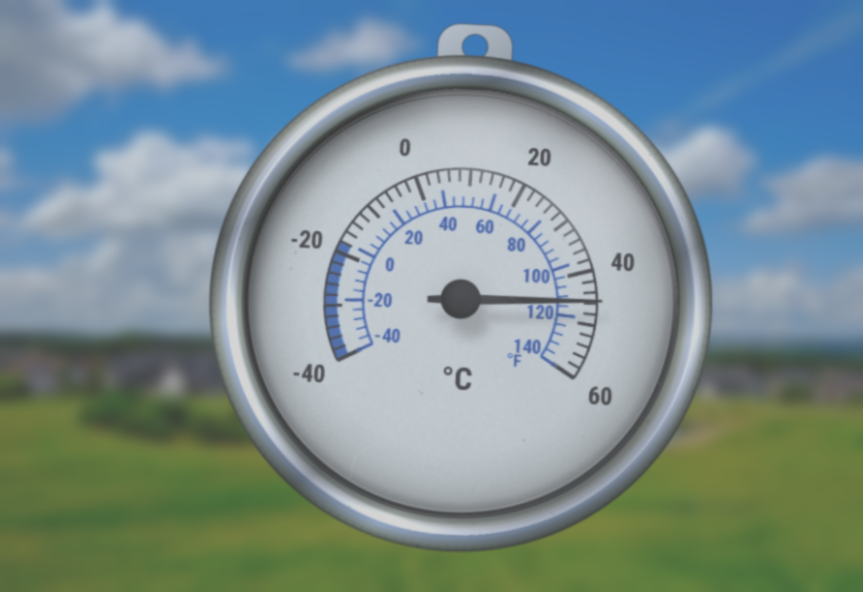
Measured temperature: 46 (°C)
